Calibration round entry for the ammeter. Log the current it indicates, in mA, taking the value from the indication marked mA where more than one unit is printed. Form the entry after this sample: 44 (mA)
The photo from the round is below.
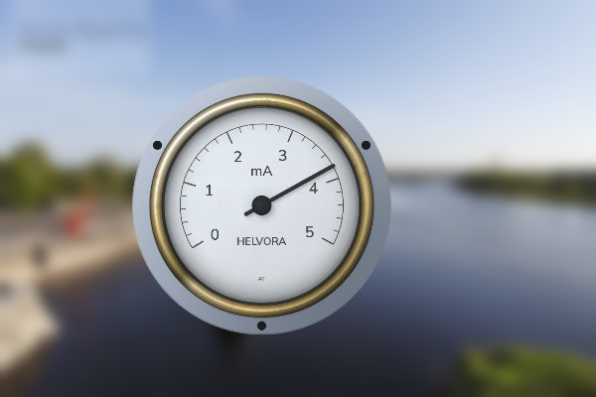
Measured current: 3.8 (mA)
